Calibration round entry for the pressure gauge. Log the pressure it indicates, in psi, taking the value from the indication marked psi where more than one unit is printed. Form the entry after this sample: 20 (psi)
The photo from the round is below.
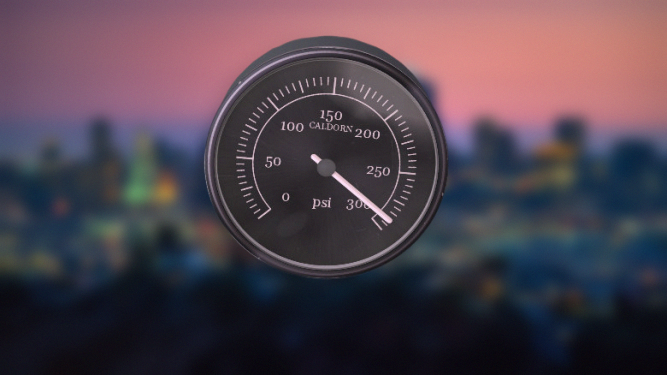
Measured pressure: 290 (psi)
